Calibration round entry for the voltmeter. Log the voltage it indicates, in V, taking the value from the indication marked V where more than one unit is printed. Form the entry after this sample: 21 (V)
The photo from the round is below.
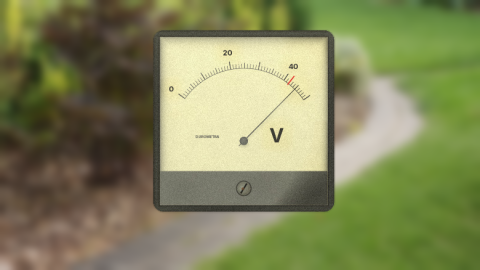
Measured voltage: 45 (V)
